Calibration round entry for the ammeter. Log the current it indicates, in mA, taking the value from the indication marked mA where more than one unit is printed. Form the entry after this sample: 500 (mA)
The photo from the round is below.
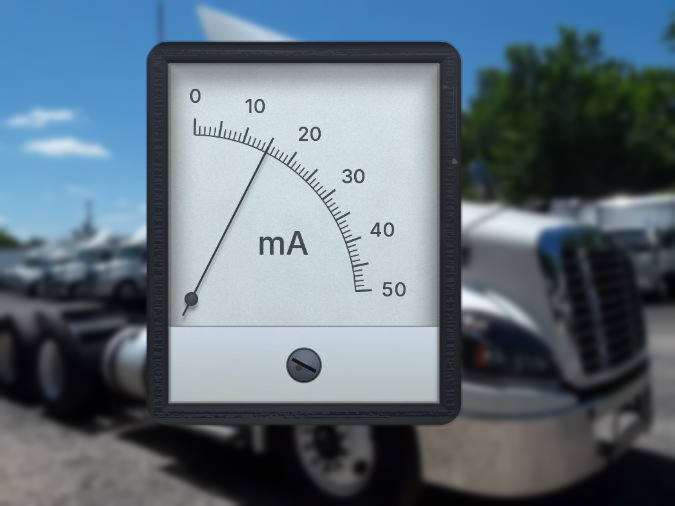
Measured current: 15 (mA)
